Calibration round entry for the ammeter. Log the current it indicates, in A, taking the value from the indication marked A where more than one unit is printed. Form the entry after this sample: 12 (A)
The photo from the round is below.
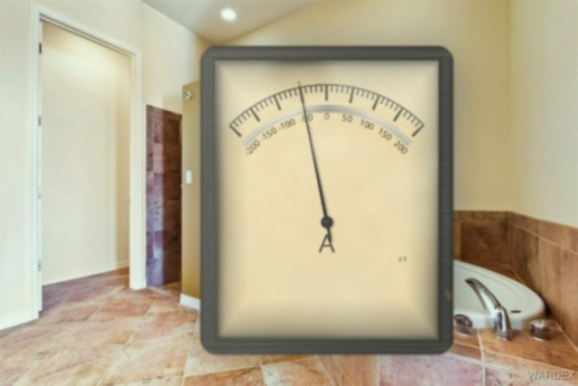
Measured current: -50 (A)
